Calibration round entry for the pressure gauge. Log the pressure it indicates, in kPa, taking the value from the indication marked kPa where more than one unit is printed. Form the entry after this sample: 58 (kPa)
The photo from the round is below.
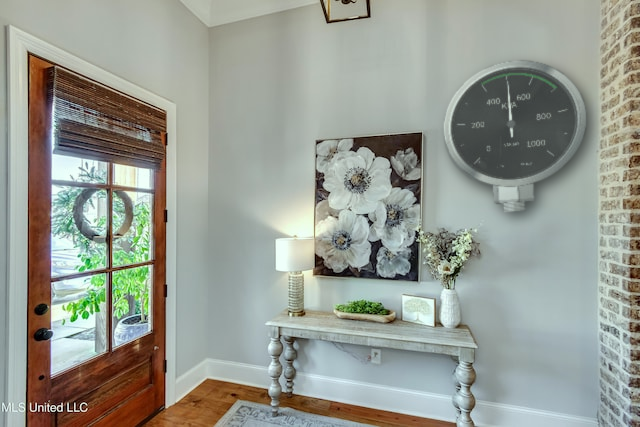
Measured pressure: 500 (kPa)
